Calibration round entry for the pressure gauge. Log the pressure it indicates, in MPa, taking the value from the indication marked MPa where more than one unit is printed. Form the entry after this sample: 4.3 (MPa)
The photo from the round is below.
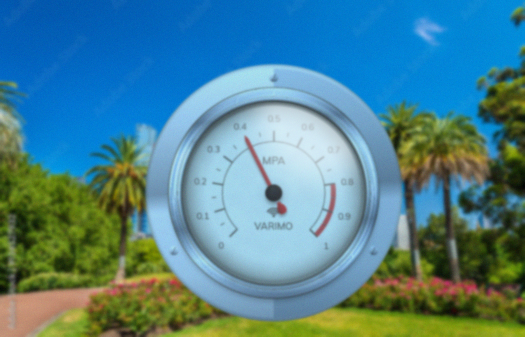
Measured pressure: 0.4 (MPa)
